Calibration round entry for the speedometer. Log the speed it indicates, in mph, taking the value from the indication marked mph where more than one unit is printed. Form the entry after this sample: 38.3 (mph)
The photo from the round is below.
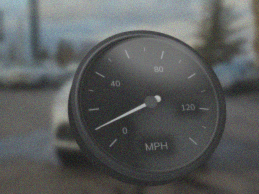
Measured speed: 10 (mph)
